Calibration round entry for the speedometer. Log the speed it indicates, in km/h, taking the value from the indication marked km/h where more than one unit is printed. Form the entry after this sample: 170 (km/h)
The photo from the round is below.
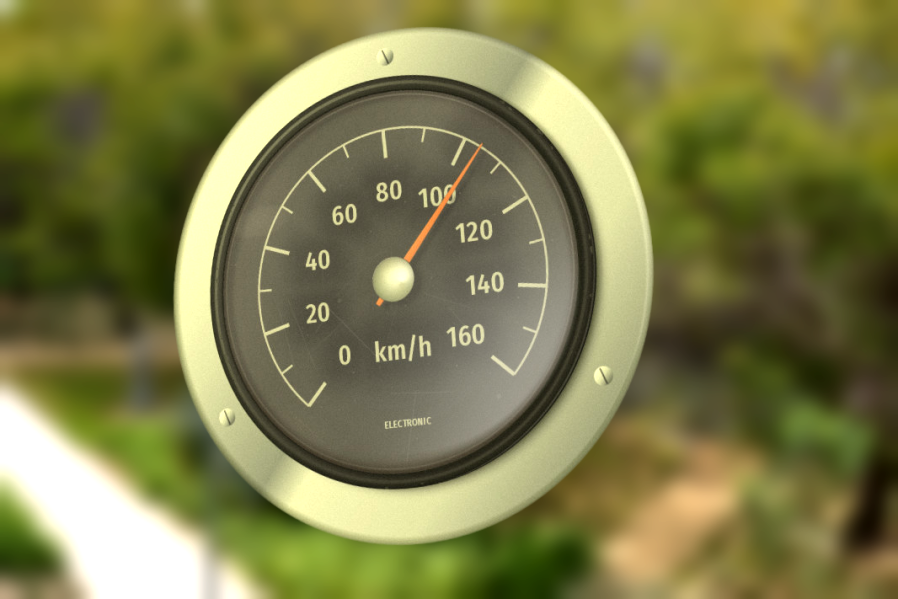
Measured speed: 105 (km/h)
